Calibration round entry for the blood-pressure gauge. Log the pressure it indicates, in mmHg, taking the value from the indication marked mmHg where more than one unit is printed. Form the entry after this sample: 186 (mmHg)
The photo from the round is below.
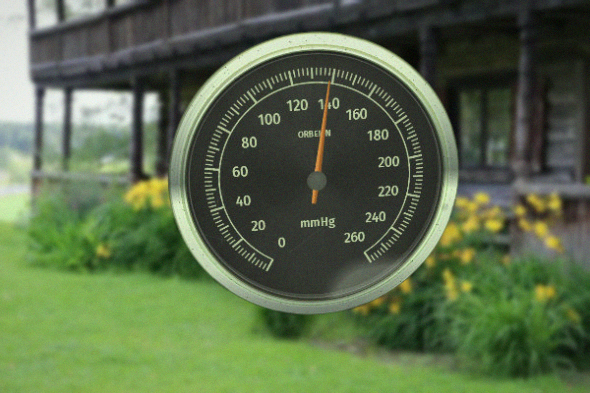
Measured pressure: 138 (mmHg)
